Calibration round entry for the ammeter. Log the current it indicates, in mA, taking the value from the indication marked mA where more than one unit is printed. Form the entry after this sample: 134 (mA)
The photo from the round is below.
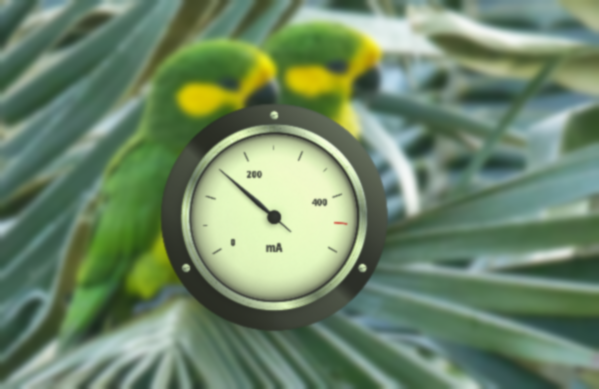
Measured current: 150 (mA)
